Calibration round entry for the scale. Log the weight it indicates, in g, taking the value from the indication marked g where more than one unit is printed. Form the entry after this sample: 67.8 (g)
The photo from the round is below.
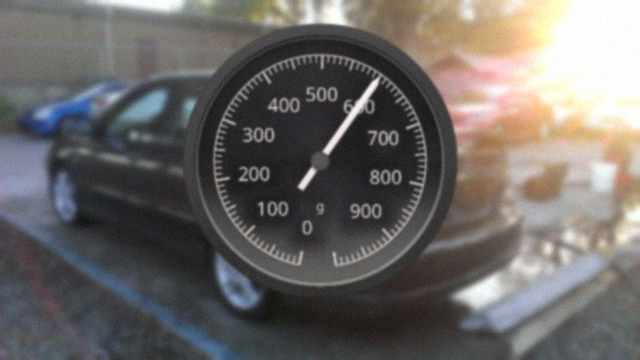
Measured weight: 600 (g)
